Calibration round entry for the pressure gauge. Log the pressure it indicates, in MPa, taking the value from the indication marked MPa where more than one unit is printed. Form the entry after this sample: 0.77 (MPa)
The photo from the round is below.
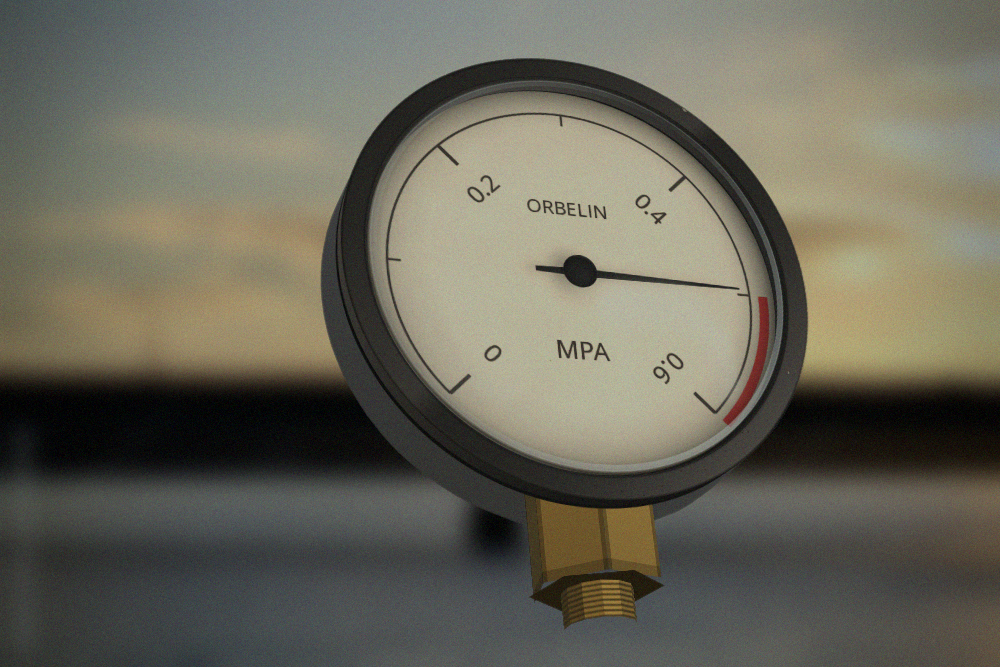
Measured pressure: 0.5 (MPa)
